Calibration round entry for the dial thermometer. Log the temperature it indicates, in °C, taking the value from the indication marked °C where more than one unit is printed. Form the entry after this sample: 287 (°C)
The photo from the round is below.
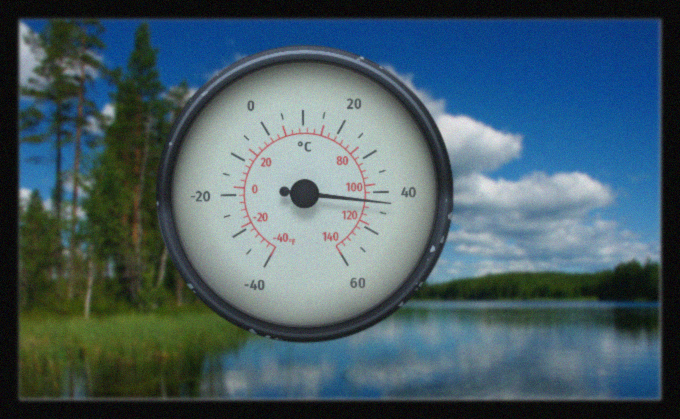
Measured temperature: 42.5 (°C)
